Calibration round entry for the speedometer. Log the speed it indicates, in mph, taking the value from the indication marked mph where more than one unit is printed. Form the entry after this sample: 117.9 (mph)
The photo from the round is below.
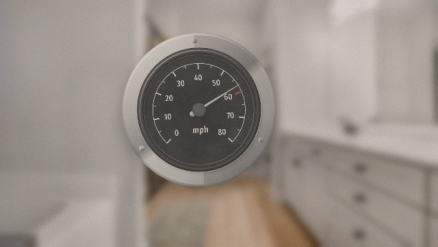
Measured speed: 57.5 (mph)
